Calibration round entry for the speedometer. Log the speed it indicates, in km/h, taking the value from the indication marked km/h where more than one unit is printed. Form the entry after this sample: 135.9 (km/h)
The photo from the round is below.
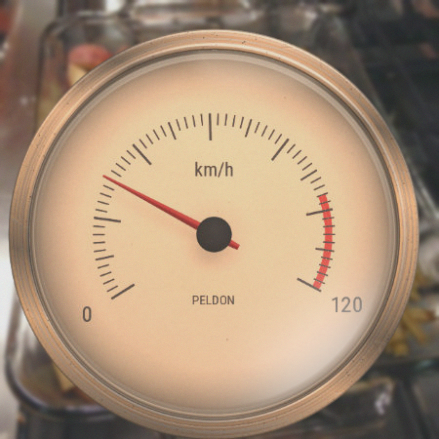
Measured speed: 30 (km/h)
